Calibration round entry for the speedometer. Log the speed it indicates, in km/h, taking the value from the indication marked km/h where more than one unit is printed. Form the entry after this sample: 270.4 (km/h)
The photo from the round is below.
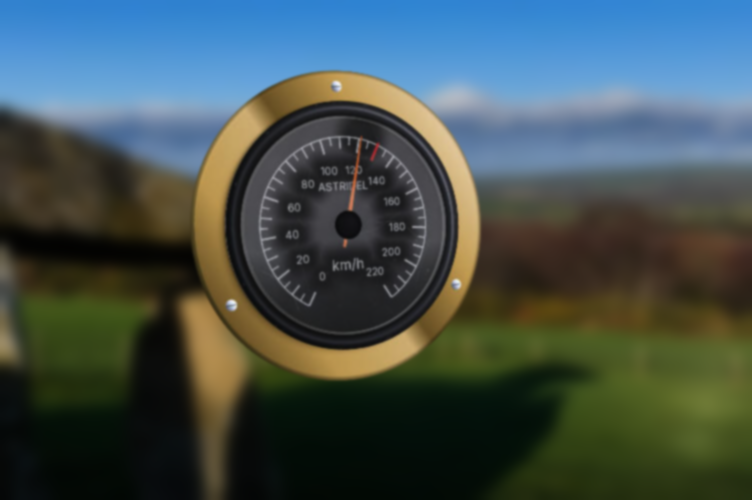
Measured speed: 120 (km/h)
